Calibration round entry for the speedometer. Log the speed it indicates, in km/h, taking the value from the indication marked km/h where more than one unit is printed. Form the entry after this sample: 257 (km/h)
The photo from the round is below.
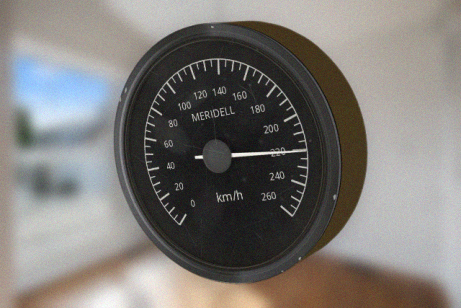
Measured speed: 220 (km/h)
